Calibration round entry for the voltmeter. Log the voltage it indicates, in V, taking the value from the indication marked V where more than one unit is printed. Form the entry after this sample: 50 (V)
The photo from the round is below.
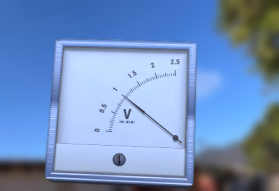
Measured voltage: 1 (V)
